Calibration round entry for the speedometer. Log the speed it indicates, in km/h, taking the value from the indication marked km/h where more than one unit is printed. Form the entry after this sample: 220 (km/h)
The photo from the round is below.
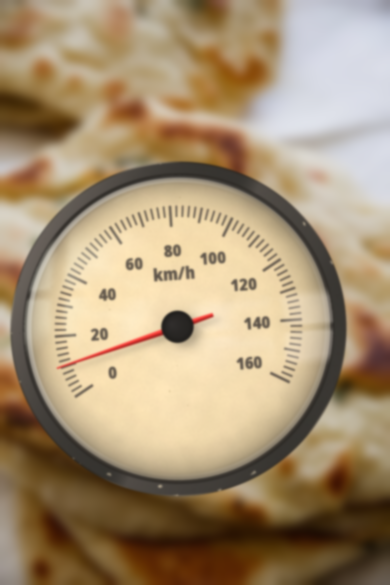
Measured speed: 10 (km/h)
